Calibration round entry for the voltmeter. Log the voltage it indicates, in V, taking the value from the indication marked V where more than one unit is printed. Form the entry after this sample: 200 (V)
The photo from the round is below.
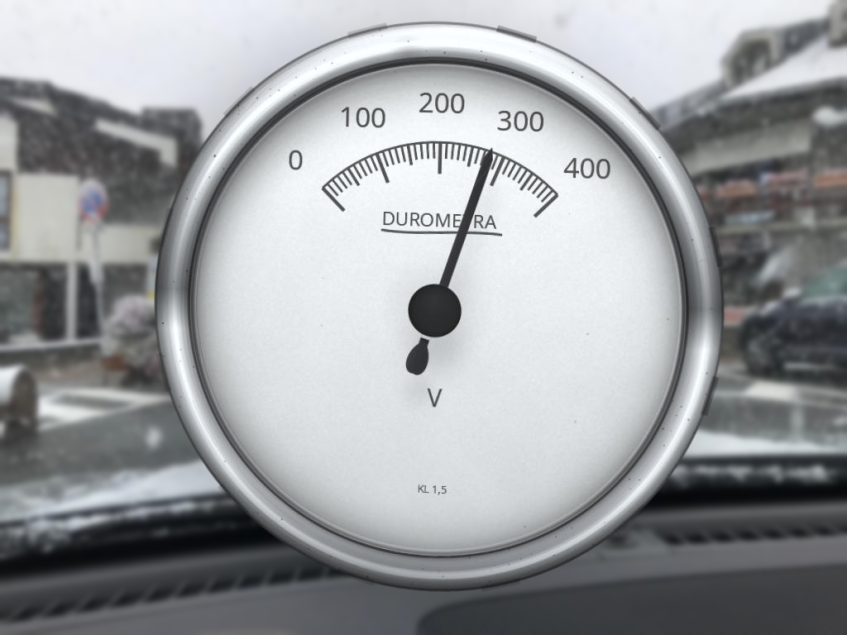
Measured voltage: 280 (V)
